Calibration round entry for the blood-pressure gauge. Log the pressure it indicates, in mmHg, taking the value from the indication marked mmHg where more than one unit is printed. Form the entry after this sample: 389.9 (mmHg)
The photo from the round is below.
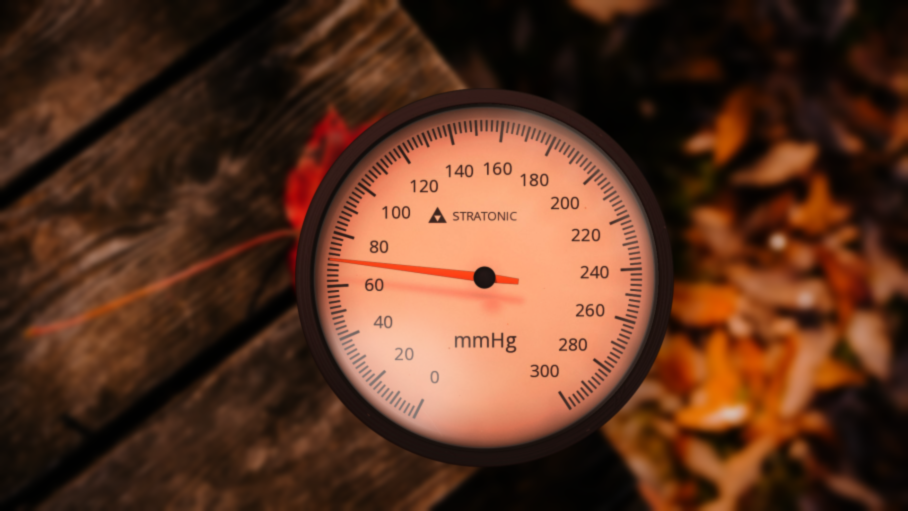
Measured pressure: 70 (mmHg)
